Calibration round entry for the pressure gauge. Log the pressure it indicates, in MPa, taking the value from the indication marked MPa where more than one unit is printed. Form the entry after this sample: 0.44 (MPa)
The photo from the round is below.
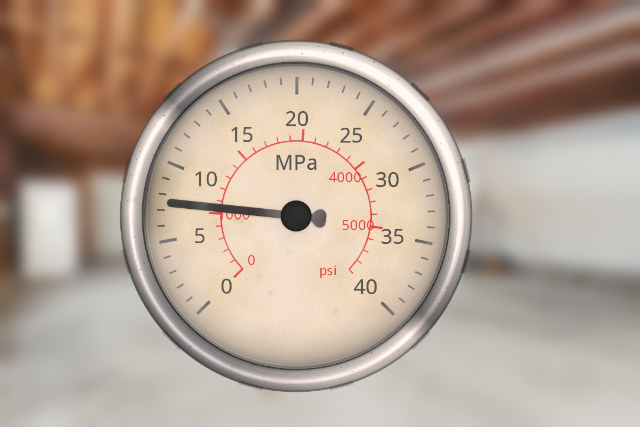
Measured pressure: 7.5 (MPa)
